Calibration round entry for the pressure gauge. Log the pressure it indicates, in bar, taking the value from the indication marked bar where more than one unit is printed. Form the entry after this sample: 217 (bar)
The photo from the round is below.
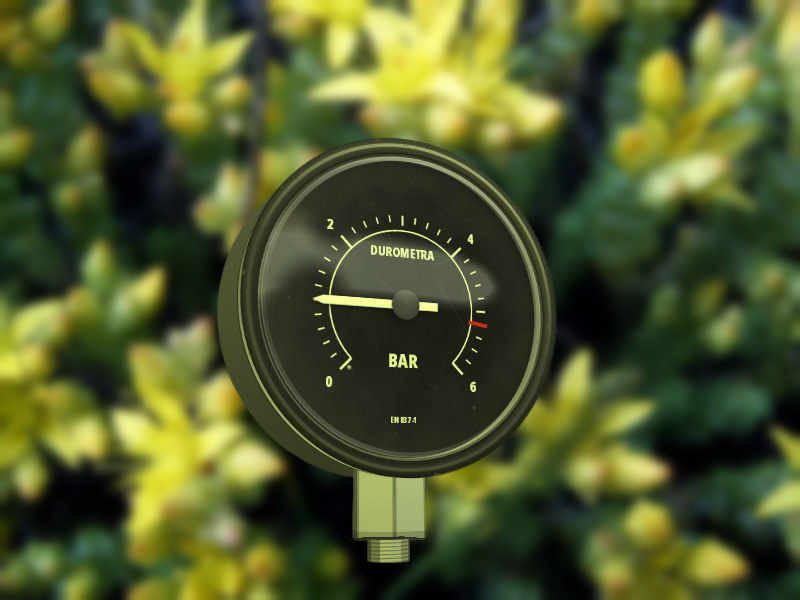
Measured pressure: 1 (bar)
